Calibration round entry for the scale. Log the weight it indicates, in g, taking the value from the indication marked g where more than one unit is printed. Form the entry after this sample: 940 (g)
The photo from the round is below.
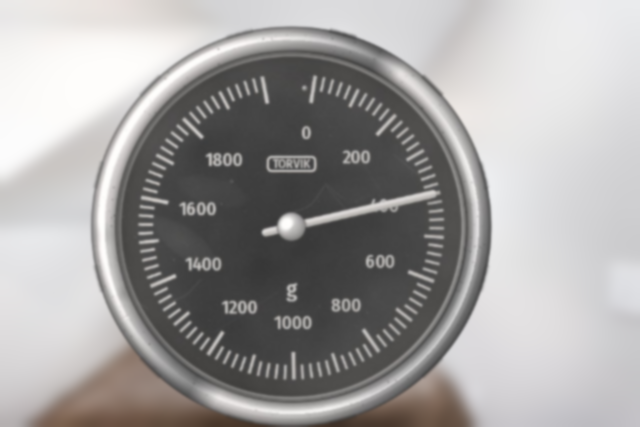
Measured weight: 400 (g)
